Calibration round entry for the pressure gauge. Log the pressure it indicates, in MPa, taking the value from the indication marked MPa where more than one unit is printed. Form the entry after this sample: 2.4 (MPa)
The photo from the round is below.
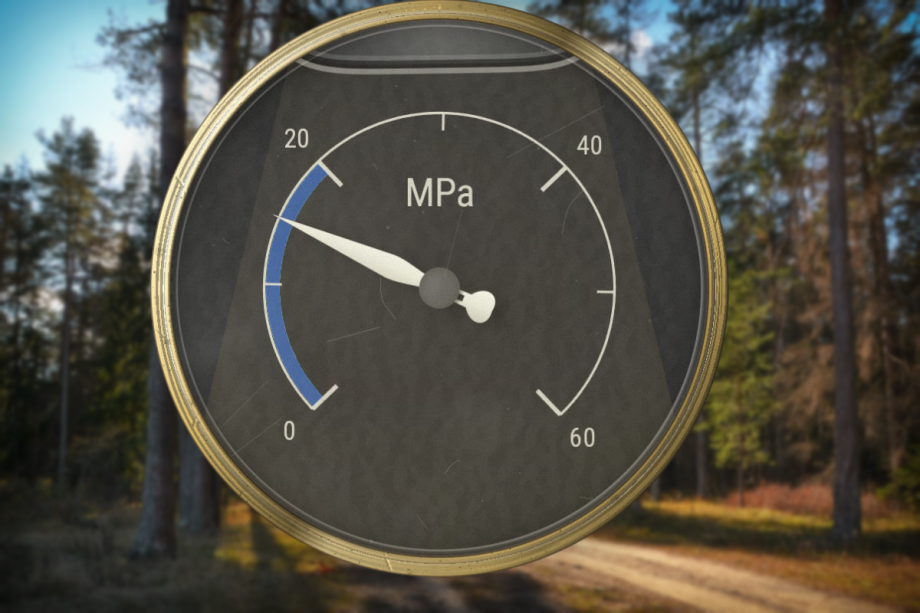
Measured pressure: 15 (MPa)
